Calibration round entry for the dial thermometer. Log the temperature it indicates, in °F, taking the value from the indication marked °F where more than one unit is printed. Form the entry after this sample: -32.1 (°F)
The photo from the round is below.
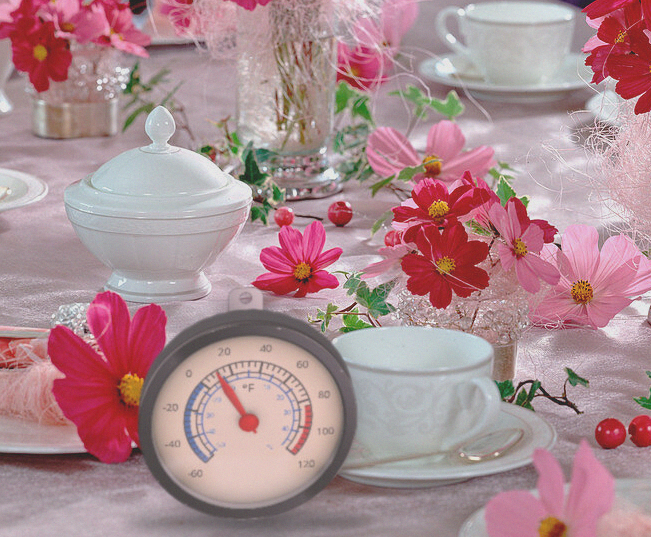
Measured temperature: 12 (°F)
